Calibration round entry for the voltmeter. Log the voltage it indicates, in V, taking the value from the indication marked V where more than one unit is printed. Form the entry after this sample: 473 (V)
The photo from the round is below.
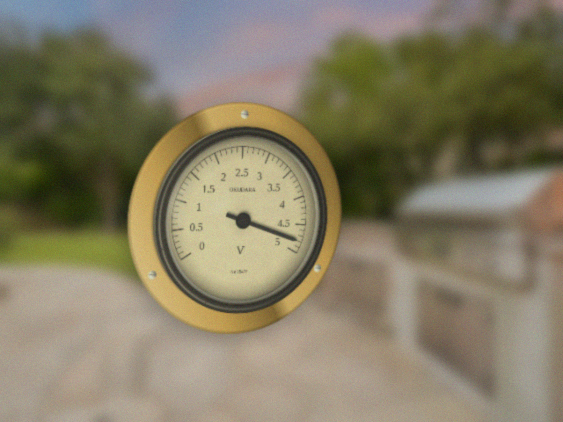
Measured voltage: 4.8 (V)
